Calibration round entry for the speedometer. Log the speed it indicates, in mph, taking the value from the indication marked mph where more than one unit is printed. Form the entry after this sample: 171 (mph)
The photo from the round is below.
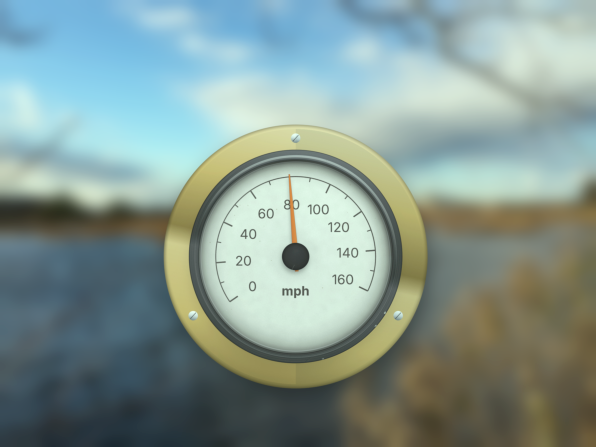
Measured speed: 80 (mph)
